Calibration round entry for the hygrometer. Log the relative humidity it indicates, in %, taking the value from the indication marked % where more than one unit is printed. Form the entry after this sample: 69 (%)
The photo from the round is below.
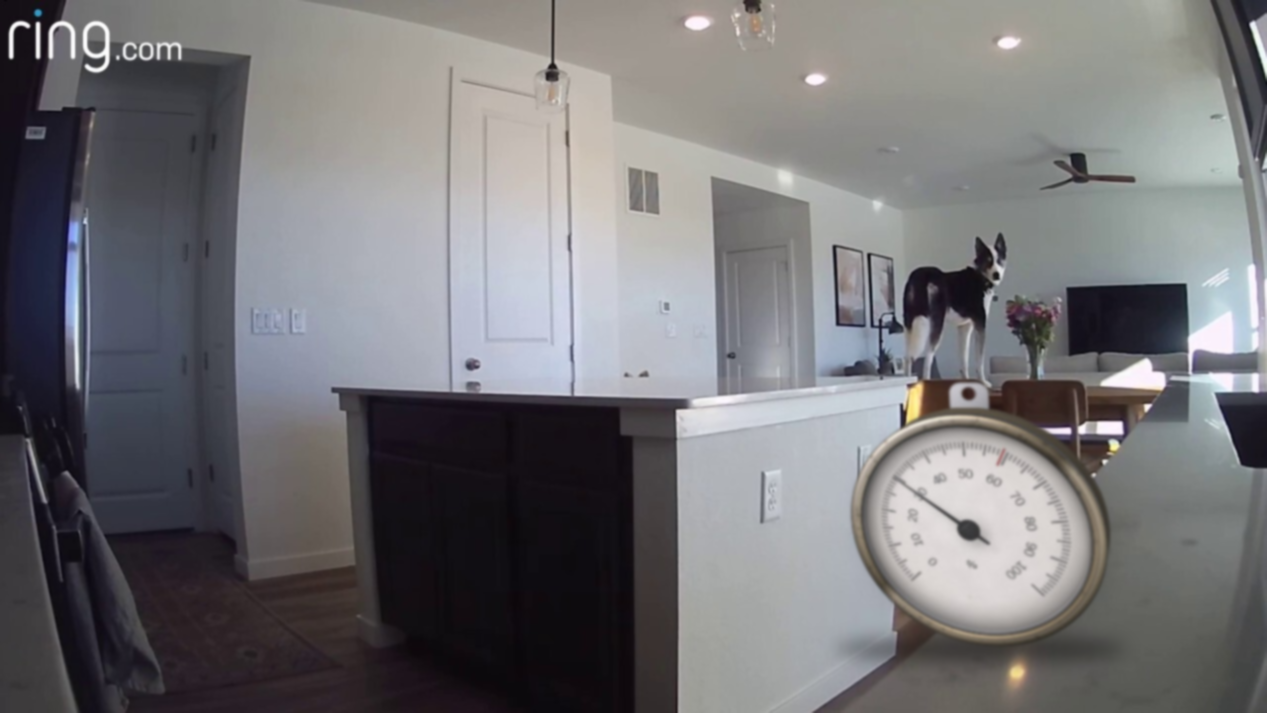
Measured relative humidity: 30 (%)
